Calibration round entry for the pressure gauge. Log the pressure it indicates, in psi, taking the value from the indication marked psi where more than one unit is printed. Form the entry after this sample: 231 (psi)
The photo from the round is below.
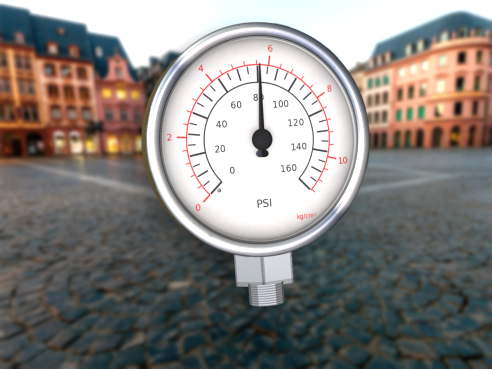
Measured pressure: 80 (psi)
